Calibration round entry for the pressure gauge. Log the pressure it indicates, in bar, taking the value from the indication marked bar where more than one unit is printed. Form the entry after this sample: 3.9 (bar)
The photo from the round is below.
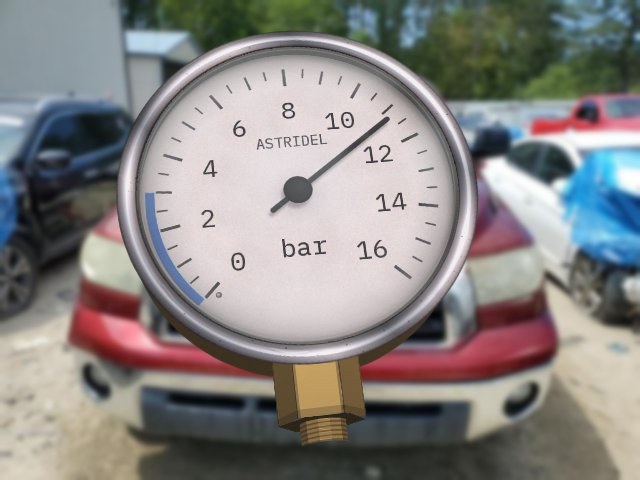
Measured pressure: 11.25 (bar)
